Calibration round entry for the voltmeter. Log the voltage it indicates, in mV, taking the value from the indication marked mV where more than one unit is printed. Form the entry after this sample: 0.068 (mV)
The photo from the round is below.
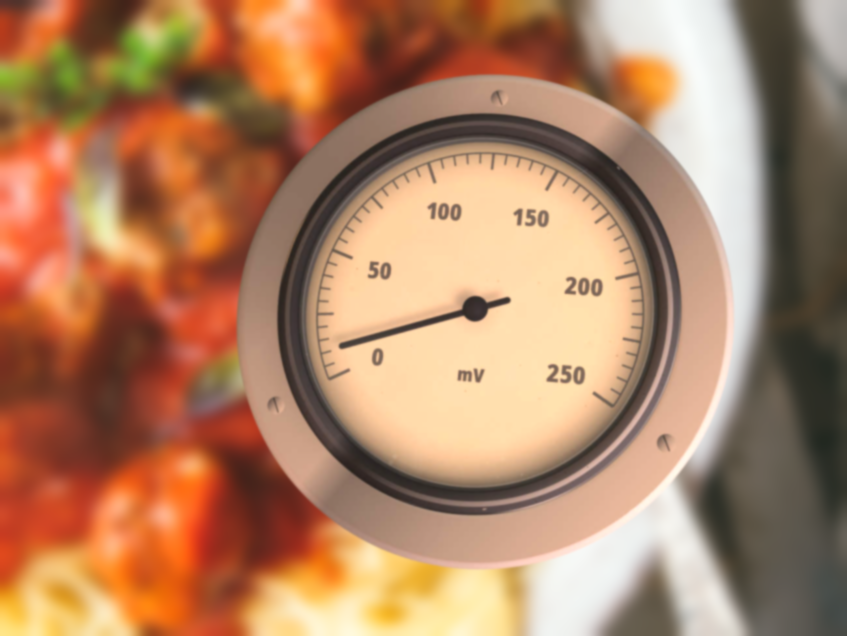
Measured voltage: 10 (mV)
